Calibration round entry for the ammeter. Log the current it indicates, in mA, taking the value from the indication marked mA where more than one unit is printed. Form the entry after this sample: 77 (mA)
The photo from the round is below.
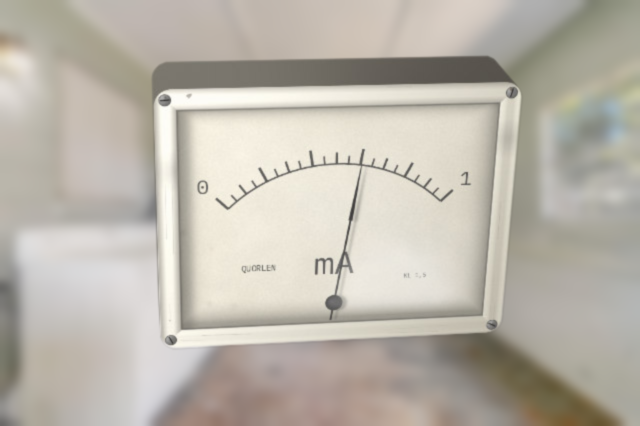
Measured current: 0.6 (mA)
